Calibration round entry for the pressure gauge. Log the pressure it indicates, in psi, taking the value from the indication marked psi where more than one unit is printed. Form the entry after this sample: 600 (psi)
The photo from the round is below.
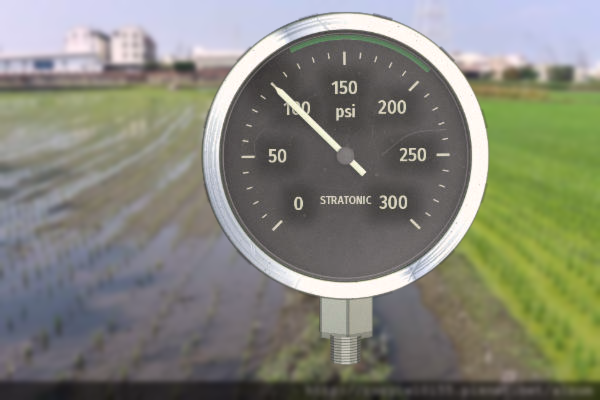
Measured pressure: 100 (psi)
